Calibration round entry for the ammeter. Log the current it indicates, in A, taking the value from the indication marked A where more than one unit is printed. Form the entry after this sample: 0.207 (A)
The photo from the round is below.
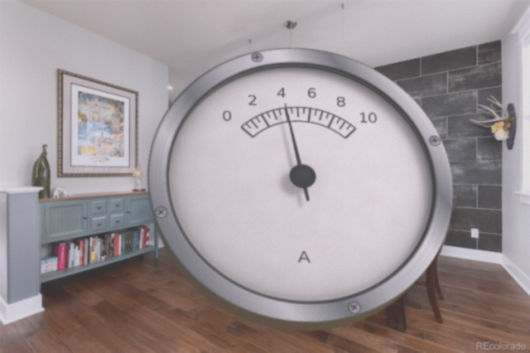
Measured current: 4 (A)
